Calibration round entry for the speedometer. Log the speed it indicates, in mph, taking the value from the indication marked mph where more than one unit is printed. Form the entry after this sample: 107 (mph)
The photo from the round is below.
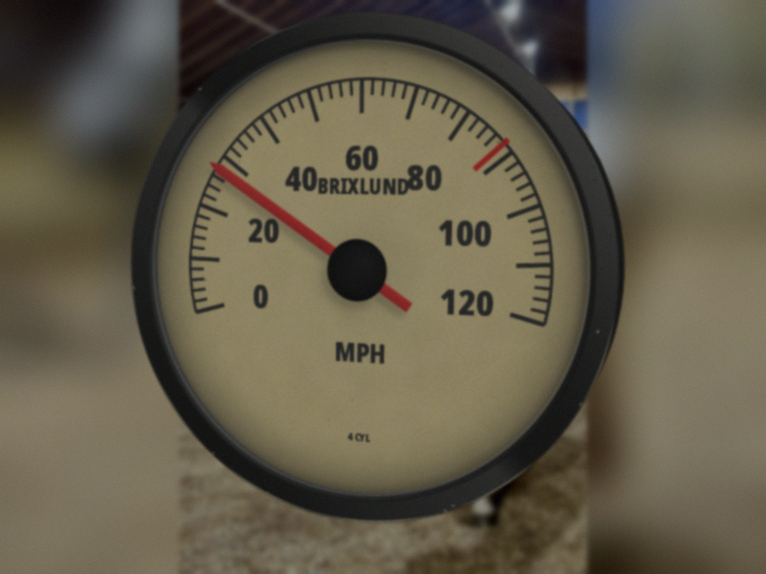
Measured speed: 28 (mph)
